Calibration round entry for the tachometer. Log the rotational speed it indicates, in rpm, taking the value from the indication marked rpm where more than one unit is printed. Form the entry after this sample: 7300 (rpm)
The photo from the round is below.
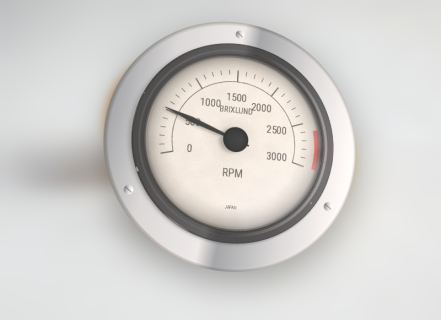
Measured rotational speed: 500 (rpm)
